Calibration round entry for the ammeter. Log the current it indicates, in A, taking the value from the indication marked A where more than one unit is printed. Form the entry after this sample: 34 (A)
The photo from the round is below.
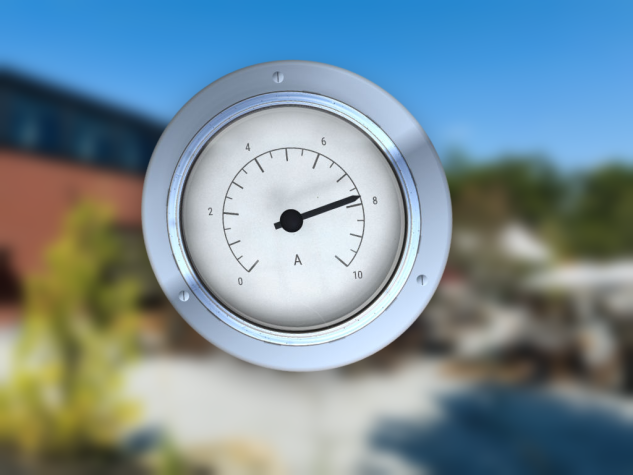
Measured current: 7.75 (A)
